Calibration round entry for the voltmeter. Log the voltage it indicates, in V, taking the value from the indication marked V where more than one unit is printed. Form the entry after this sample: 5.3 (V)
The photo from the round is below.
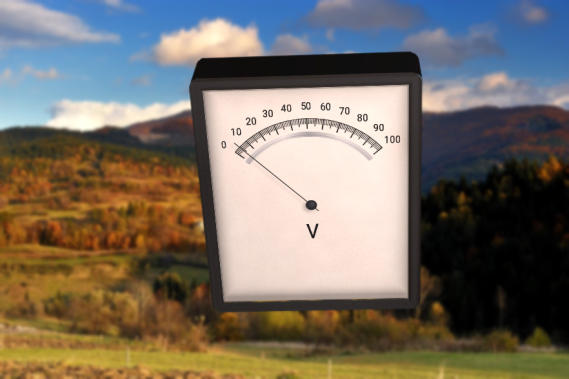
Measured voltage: 5 (V)
